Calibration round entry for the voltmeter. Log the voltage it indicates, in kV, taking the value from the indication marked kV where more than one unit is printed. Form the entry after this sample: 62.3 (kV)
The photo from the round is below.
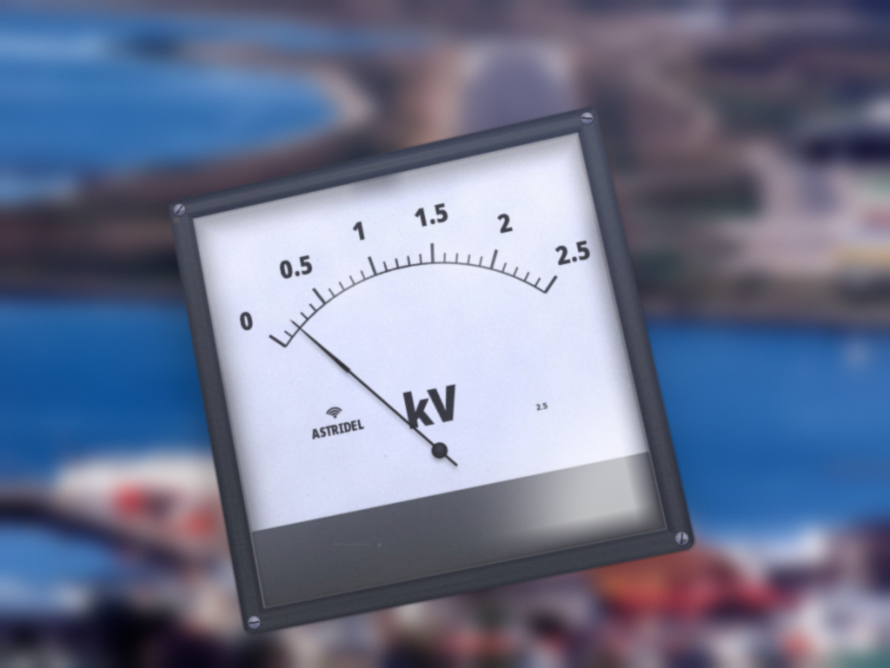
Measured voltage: 0.2 (kV)
